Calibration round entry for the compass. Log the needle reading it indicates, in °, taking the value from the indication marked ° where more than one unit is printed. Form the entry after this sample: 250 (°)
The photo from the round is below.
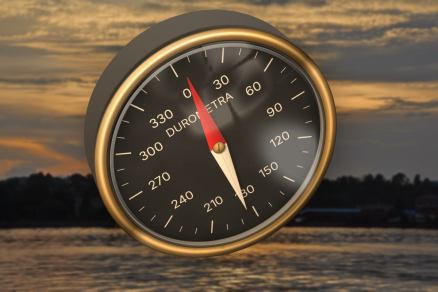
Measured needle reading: 5 (°)
